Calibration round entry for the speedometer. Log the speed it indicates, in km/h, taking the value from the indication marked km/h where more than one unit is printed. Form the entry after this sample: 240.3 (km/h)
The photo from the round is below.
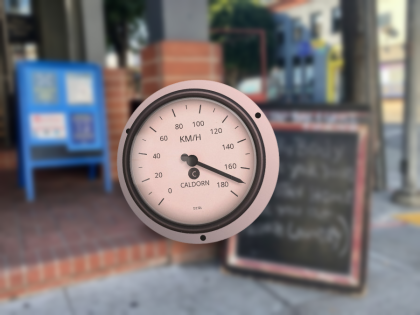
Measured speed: 170 (km/h)
